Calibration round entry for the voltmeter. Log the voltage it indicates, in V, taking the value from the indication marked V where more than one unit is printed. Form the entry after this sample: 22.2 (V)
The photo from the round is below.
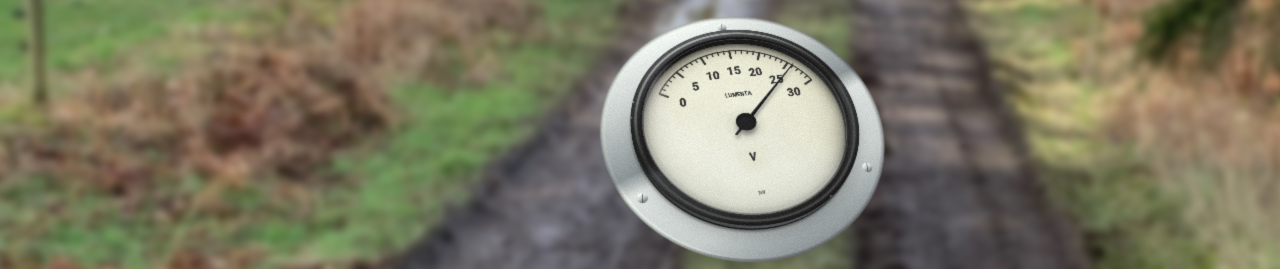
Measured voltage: 26 (V)
